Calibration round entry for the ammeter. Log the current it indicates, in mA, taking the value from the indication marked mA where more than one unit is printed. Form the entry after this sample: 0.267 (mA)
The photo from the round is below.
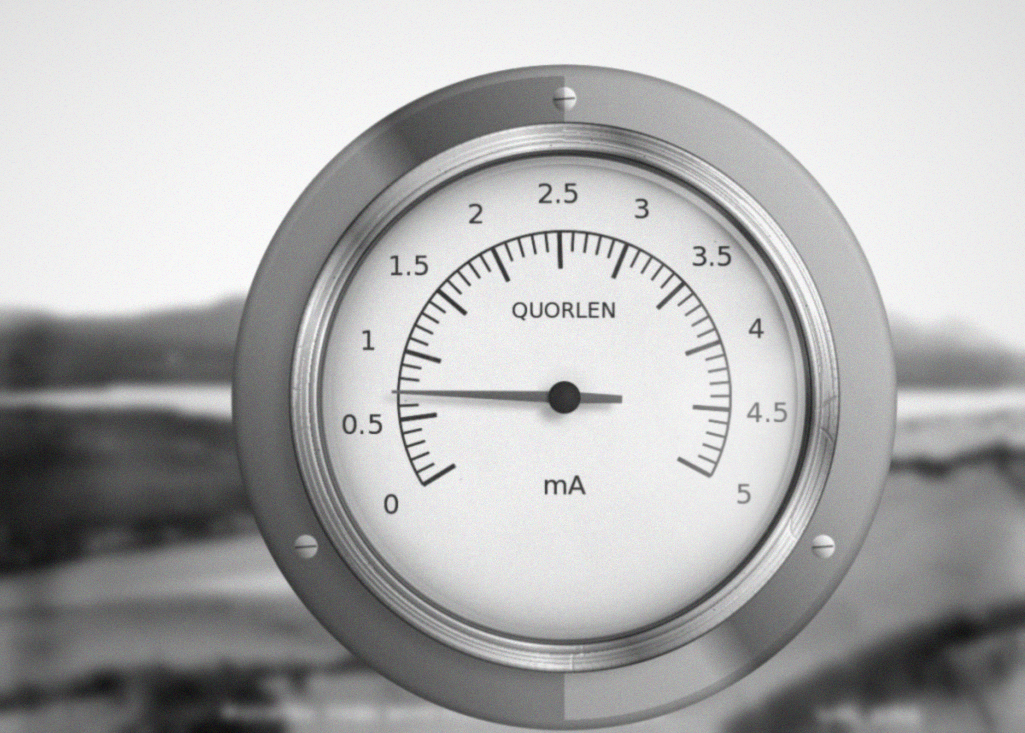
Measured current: 0.7 (mA)
